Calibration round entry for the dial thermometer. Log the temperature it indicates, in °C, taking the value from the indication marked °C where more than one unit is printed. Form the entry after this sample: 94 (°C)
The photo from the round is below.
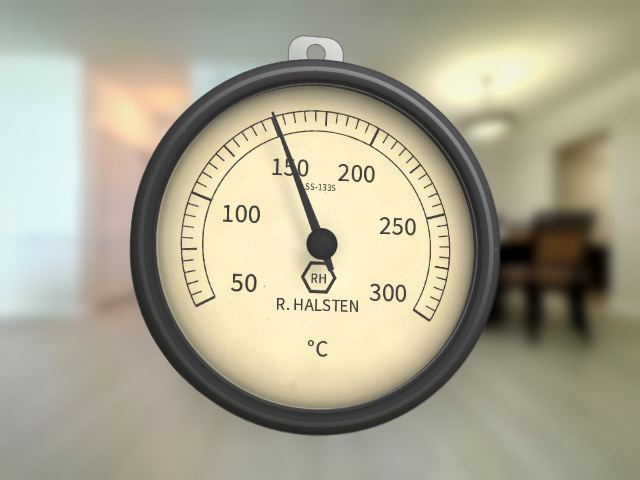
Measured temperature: 150 (°C)
